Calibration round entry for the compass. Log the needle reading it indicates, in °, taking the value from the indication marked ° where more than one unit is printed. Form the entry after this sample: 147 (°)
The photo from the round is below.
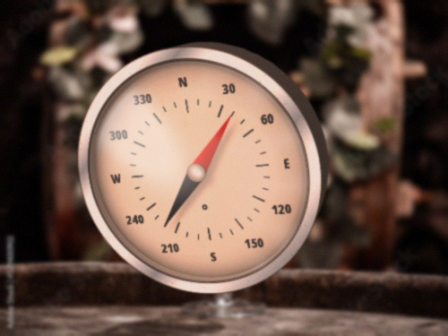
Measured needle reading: 40 (°)
